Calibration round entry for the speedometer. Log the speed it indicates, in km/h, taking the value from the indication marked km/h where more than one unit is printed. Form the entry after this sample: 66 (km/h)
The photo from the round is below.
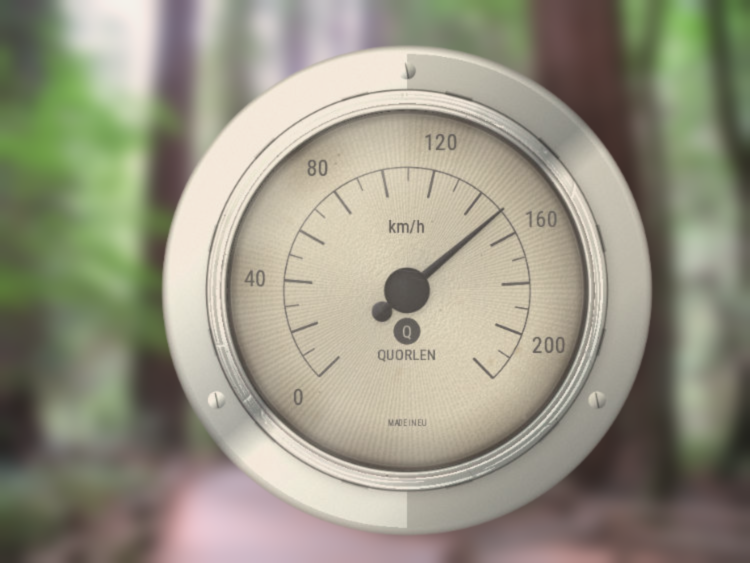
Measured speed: 150 (km/h)
